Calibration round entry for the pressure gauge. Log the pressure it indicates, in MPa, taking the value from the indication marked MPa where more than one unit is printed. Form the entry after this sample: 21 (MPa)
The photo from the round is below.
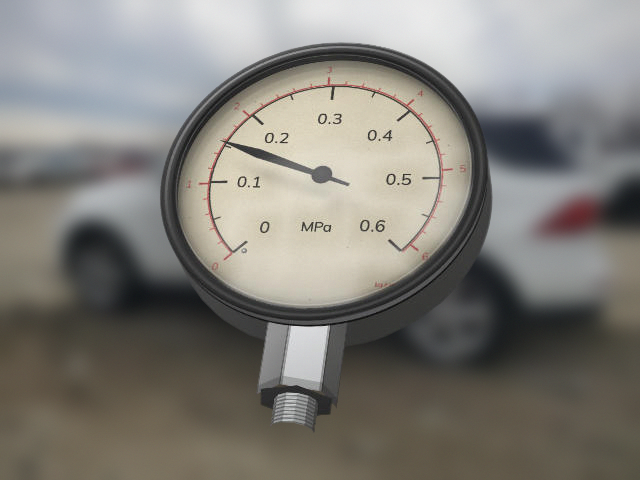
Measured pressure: 0.15 (MPa)
